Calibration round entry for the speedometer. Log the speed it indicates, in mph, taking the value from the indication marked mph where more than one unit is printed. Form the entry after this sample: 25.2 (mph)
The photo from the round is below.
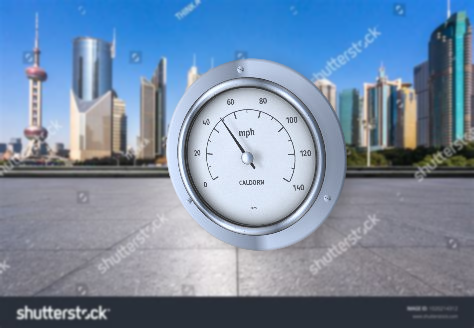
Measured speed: 50 (mph)
